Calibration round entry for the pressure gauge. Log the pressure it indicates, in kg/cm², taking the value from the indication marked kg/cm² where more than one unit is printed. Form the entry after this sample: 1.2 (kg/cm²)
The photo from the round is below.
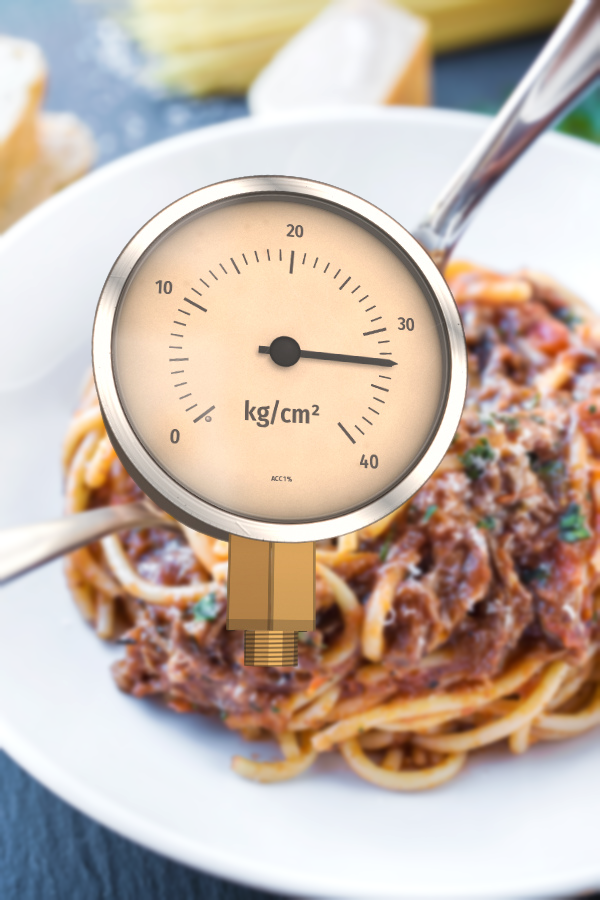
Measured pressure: 33 (kg/cm²)
